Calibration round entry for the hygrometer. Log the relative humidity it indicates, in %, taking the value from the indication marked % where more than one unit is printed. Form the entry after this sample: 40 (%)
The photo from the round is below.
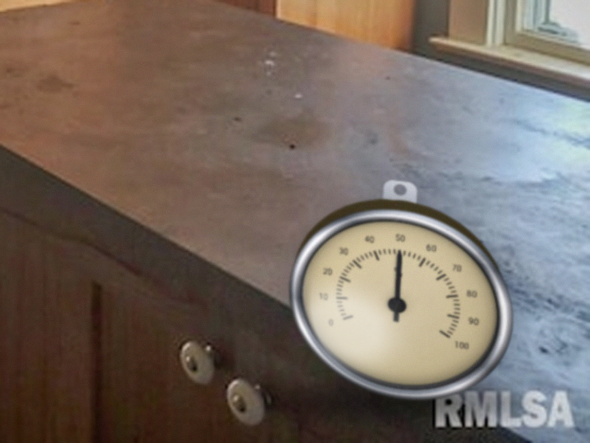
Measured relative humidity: 50 (%)
